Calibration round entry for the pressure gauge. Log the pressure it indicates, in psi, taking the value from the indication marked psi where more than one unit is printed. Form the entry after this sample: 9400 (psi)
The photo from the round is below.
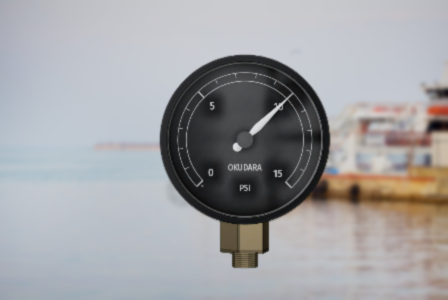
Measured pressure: 10 (psi)
